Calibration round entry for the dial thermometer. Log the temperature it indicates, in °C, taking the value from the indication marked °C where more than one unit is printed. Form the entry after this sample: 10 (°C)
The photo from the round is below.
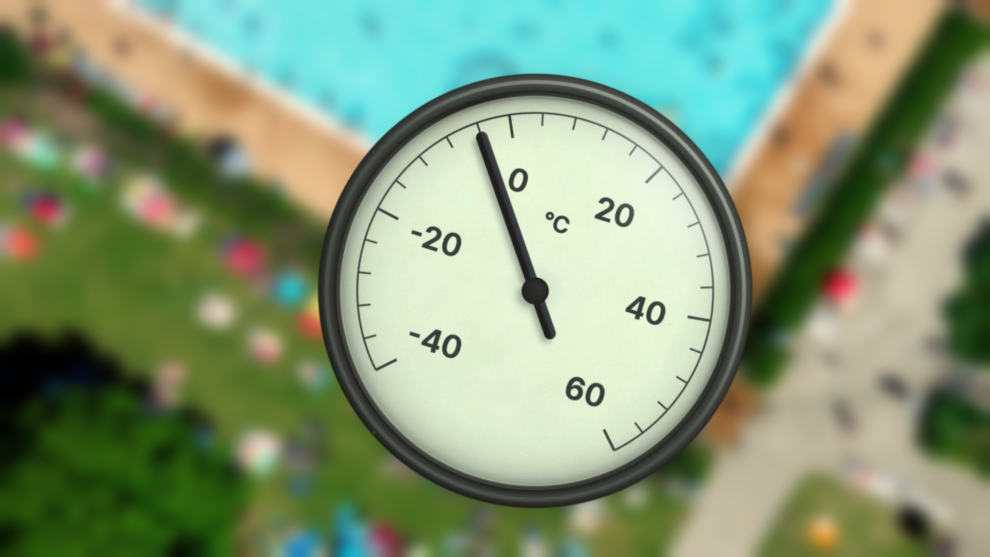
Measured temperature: -4 (°C)
